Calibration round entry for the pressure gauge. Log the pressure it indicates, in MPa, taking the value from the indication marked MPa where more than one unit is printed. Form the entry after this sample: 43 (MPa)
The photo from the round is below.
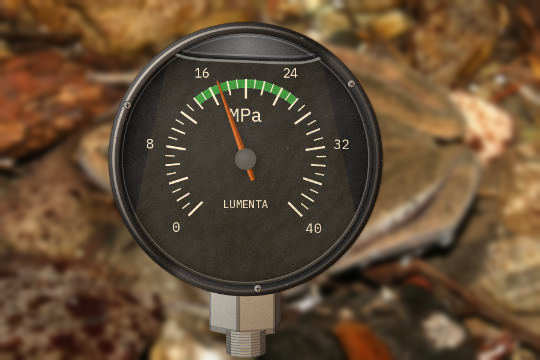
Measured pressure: 17 (MPa)
